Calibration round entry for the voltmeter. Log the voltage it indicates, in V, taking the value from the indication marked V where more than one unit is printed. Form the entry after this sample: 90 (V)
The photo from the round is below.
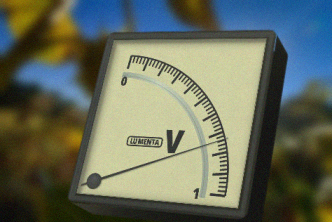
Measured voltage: 0.74 (V)
